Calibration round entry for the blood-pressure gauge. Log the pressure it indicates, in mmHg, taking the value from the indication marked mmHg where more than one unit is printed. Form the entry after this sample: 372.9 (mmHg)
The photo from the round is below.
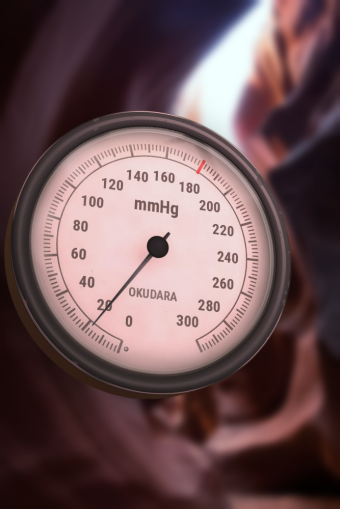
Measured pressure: 18 (mmHg)
